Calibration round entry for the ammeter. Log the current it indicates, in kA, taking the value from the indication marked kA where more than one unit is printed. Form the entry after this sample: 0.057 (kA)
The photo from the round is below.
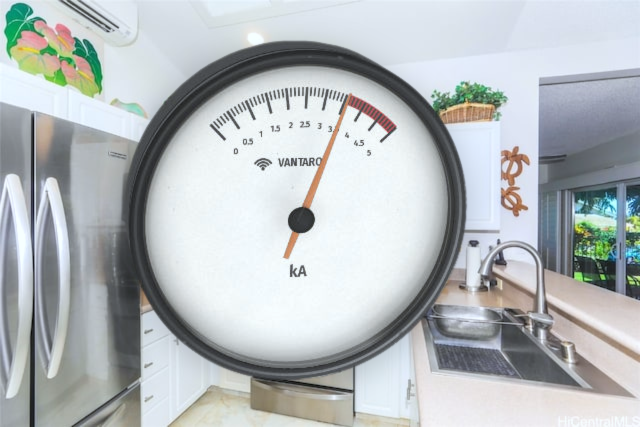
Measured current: 3.5 (kA)
